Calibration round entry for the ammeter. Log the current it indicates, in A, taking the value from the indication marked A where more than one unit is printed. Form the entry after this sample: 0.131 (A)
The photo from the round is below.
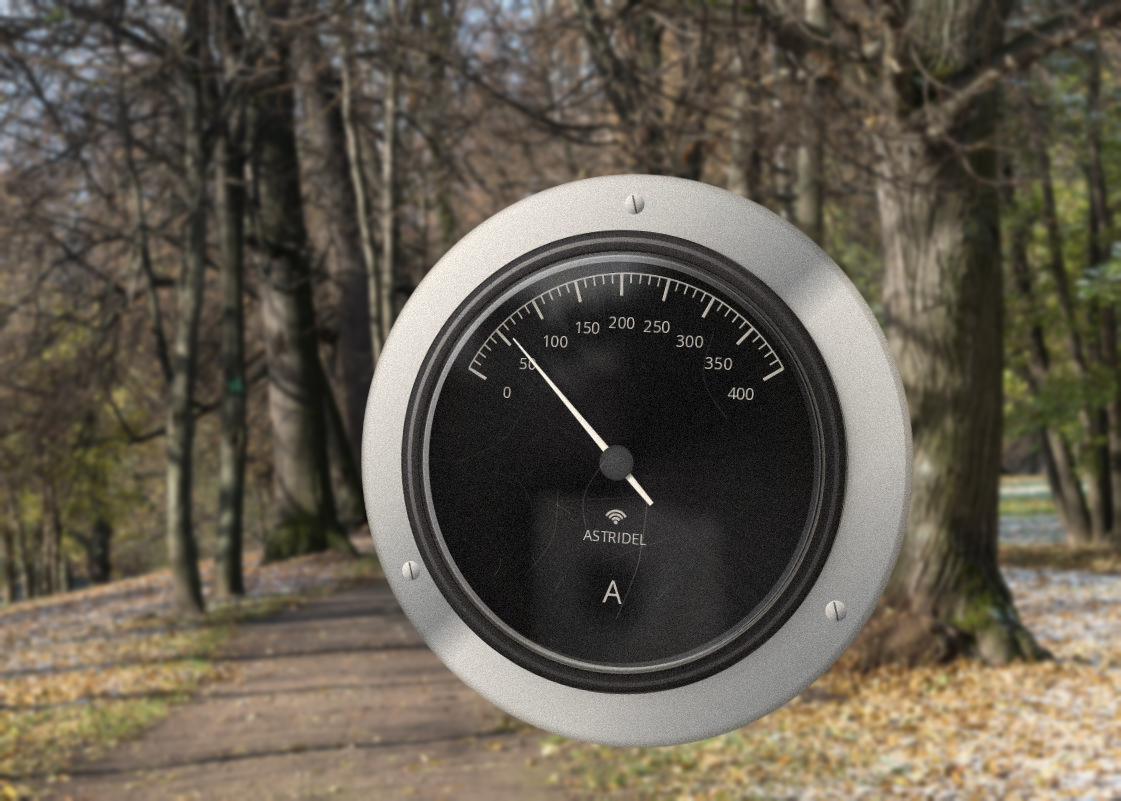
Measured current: 60 (A)
